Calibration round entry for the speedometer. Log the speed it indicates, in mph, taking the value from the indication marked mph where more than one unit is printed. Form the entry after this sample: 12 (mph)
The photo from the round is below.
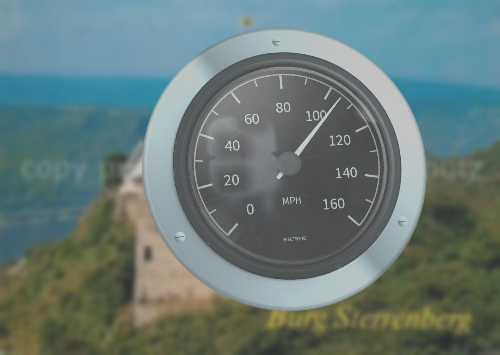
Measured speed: 105 (mph)
